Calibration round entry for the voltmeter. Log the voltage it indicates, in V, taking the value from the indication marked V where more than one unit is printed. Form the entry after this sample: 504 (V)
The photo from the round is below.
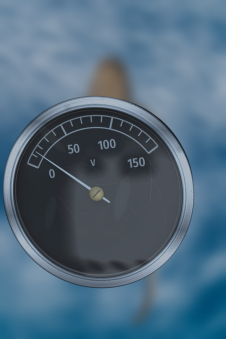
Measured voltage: 15 (V)
